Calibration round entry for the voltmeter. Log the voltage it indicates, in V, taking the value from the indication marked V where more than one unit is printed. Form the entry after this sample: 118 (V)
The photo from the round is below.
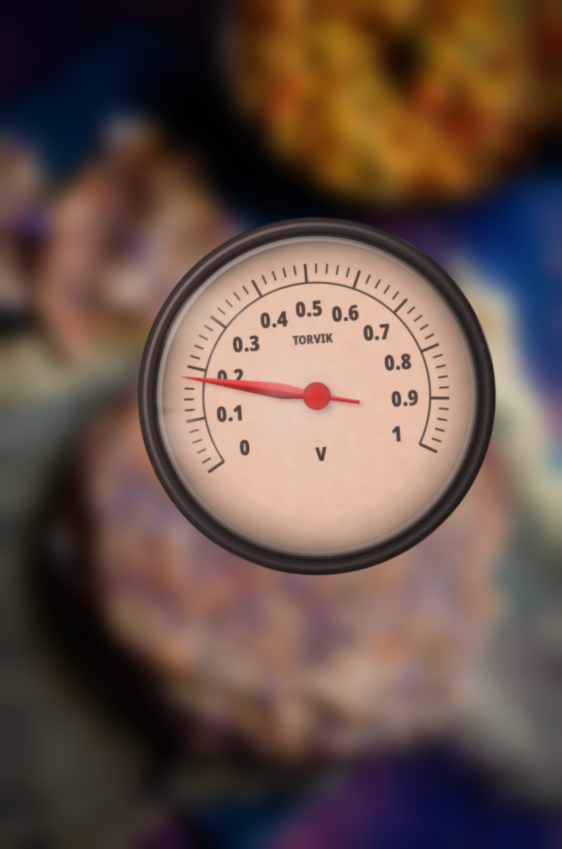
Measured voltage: 0.18 (V)
